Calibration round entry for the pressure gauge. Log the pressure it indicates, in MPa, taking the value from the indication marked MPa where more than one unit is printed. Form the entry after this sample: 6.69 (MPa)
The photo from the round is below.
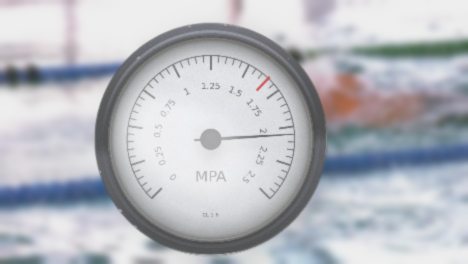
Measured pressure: 2.05 (MPa)
